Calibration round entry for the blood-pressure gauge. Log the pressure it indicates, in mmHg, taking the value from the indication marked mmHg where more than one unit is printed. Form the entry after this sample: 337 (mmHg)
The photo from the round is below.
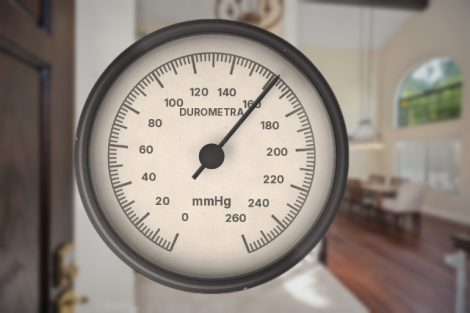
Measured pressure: 162 (mmHg)
